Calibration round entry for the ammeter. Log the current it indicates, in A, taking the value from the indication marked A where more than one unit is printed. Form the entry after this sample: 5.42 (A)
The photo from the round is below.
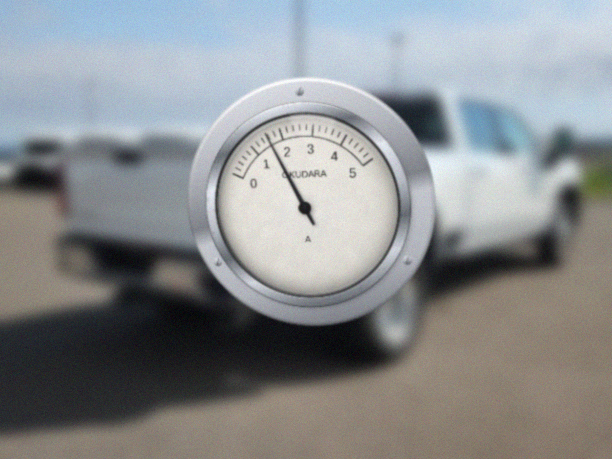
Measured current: 1.6 (A)
